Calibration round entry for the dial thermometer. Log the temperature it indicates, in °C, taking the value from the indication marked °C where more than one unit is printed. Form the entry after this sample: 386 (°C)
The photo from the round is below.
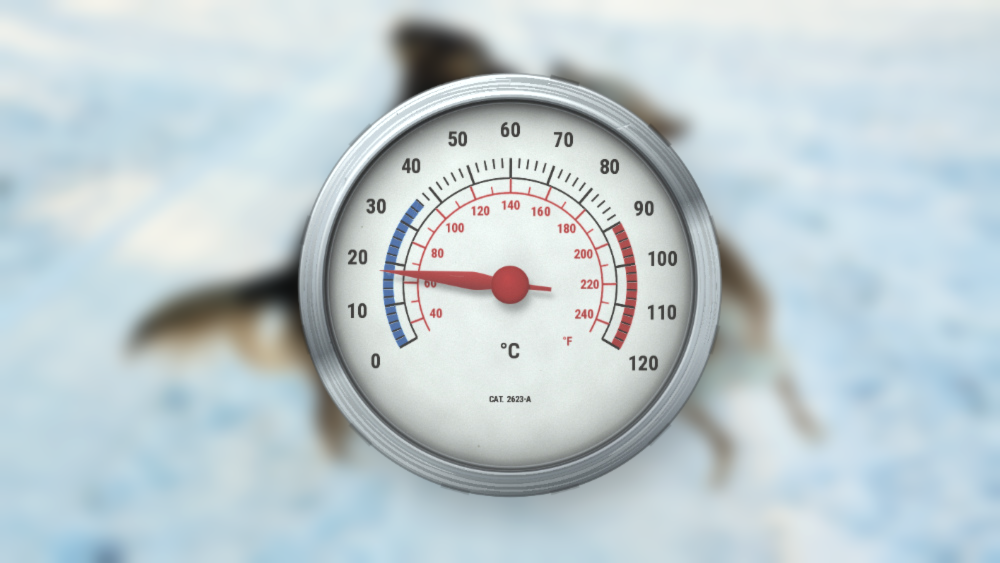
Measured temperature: 18 (°C)
